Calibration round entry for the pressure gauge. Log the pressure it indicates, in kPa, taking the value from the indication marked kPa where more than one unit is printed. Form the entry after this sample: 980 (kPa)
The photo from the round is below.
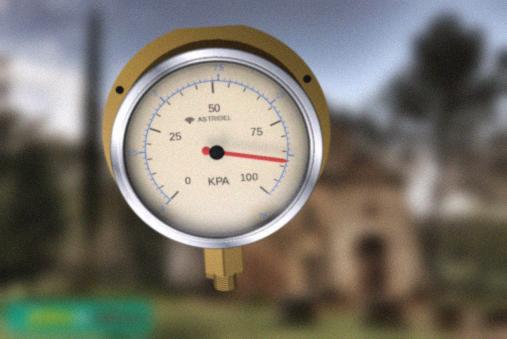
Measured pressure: 87.5 (kPa)
